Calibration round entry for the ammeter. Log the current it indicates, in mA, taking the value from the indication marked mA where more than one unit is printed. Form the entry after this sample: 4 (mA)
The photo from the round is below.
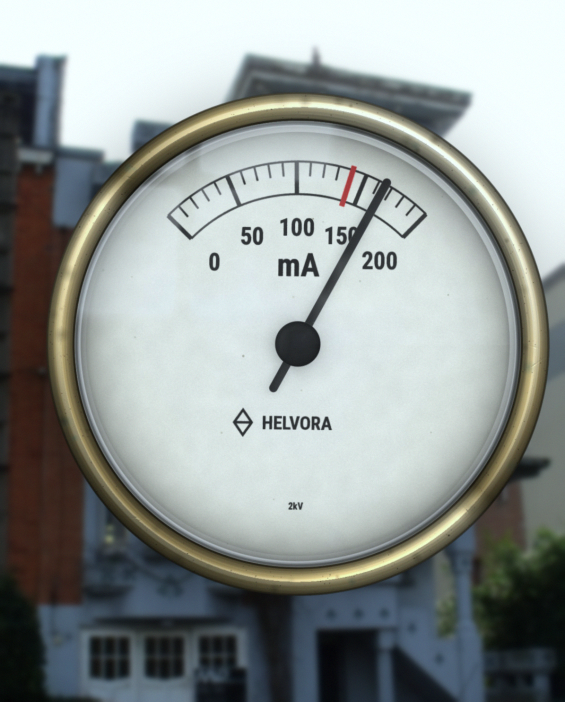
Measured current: 165 (mA)
